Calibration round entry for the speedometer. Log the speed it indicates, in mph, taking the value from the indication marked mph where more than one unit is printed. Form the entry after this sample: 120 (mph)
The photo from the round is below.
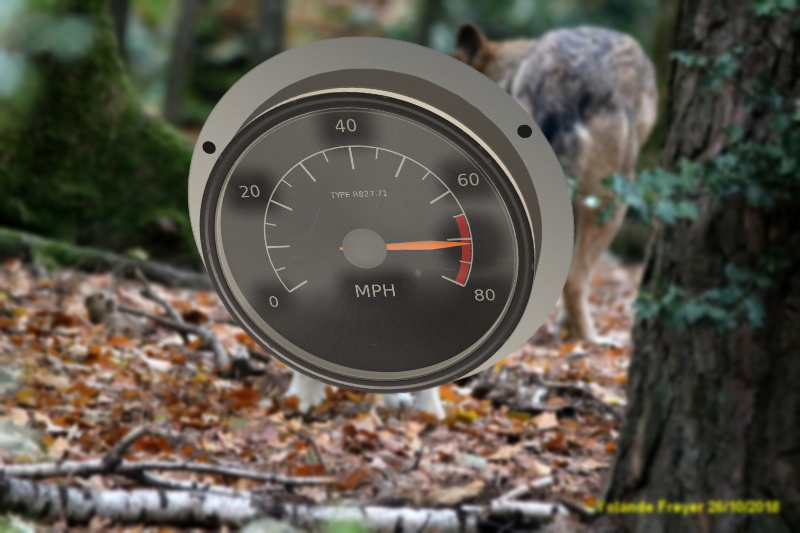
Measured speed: 70 (mph)
